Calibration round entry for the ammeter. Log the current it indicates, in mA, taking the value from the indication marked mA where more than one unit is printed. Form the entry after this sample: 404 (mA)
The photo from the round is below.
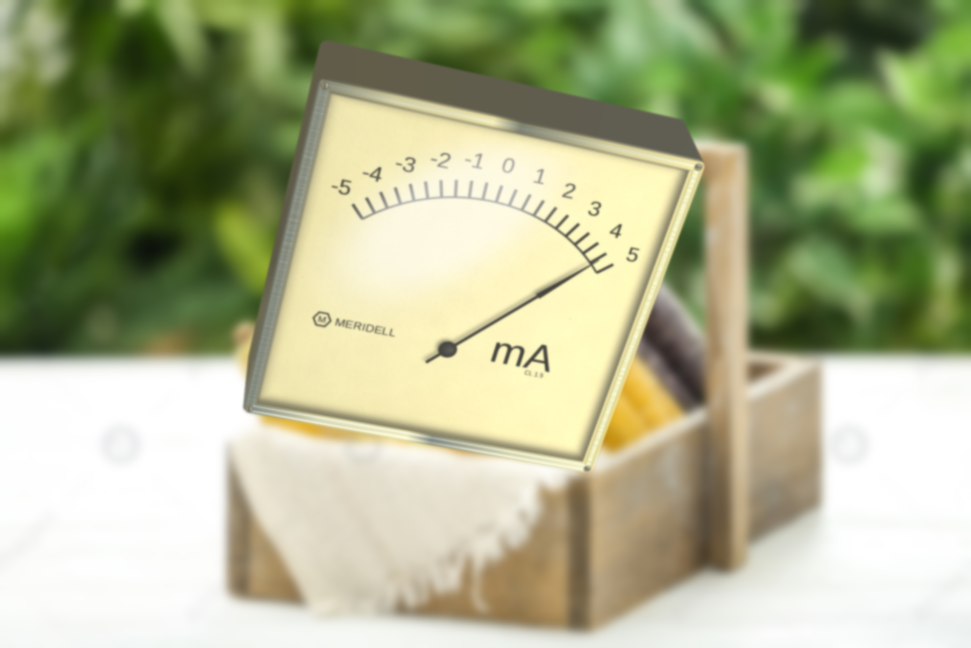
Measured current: 4.5 (mA)
